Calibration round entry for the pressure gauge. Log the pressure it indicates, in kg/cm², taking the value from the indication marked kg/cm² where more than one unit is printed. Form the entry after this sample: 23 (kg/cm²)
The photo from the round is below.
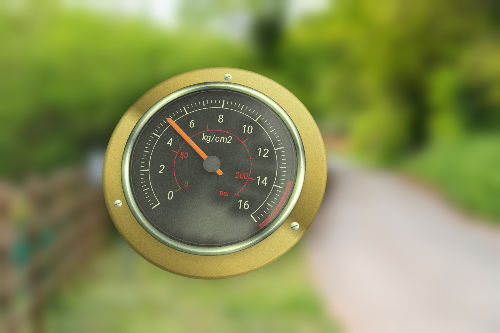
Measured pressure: 5 (kg/cm²)
